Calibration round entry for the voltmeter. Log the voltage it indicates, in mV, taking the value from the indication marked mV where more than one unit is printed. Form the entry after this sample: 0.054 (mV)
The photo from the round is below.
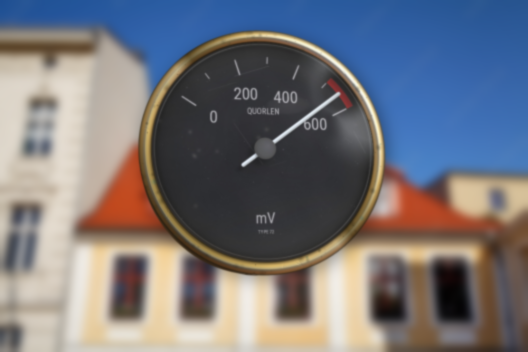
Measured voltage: 550 (mV)
